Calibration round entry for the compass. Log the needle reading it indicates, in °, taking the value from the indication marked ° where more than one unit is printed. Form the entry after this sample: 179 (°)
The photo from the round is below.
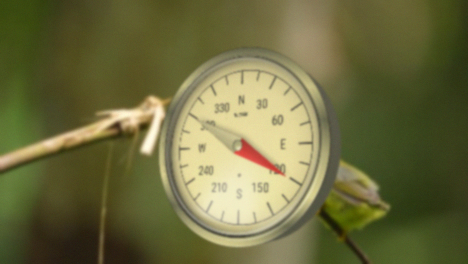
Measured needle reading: 120 (°)
